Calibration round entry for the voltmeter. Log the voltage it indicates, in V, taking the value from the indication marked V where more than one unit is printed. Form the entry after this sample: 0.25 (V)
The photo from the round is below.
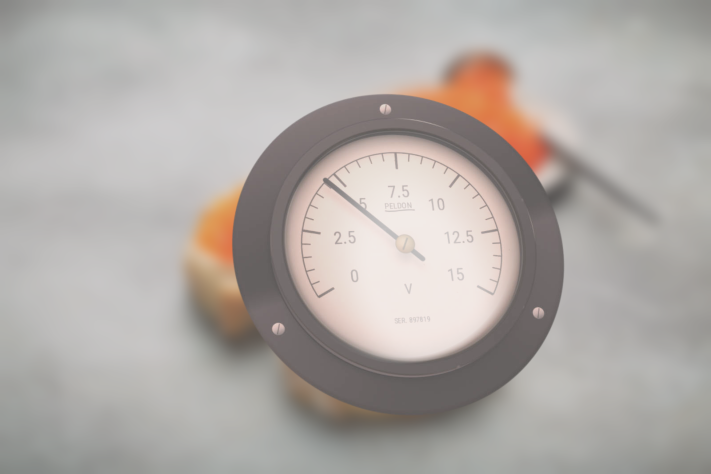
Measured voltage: 4.5 (V)
